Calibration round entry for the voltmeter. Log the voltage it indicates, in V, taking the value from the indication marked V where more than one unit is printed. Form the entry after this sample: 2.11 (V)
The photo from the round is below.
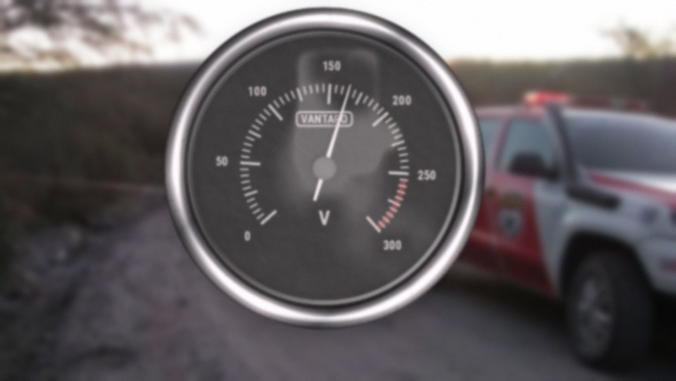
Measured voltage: 165 (V)
